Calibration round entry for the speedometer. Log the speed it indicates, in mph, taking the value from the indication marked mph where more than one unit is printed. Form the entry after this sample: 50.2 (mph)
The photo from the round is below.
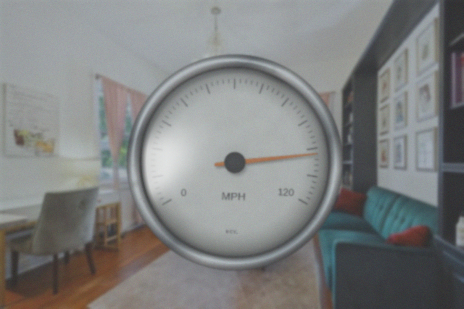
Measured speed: 102 (mph)
